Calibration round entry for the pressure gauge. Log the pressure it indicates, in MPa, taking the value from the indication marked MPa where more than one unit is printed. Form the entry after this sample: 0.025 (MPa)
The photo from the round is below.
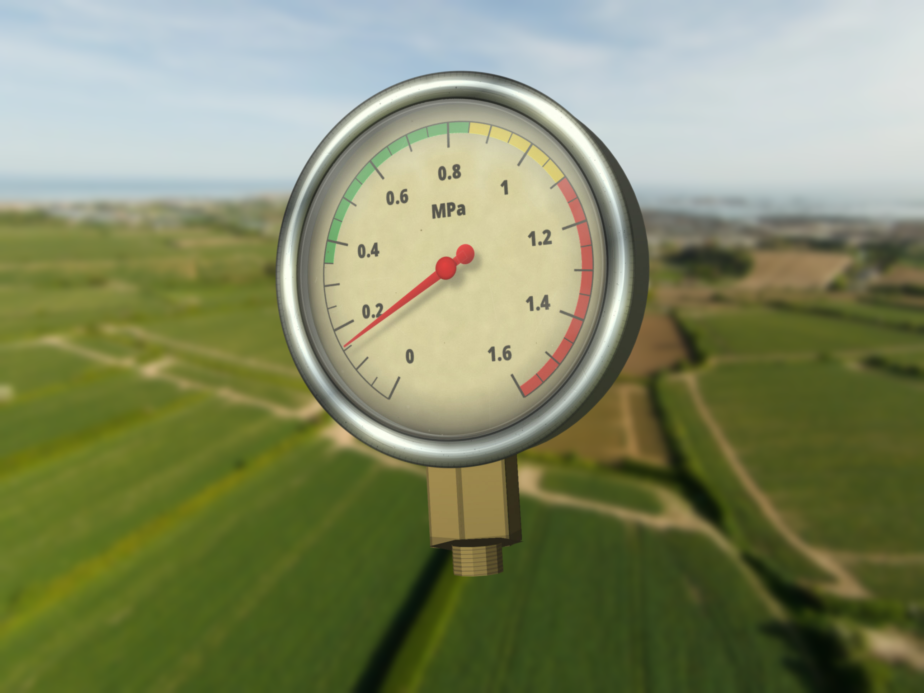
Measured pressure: 0.15 (MPa)
